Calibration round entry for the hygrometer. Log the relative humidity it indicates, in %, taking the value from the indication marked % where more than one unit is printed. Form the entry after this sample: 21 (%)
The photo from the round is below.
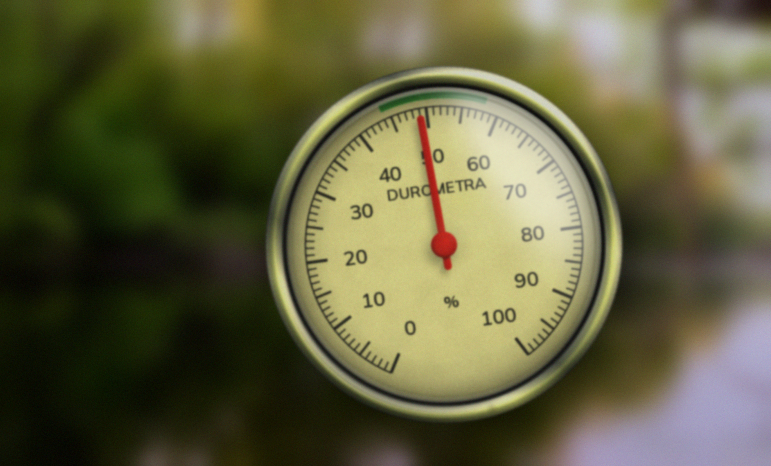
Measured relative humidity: 49 (%)
